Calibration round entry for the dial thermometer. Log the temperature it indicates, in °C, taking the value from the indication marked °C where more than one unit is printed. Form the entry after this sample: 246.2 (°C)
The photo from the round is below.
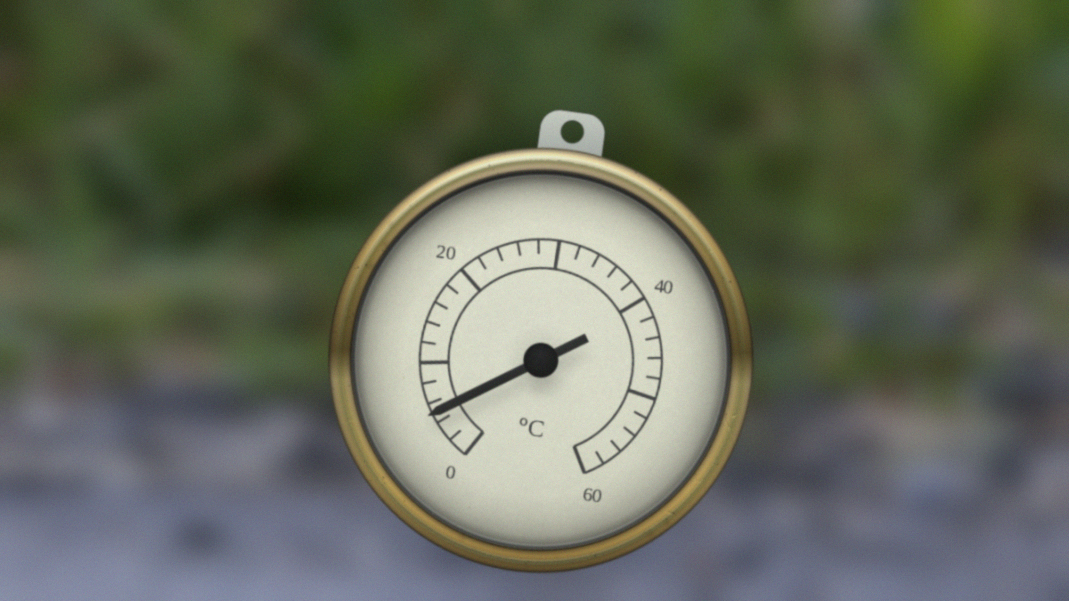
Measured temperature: 5 (°C)
